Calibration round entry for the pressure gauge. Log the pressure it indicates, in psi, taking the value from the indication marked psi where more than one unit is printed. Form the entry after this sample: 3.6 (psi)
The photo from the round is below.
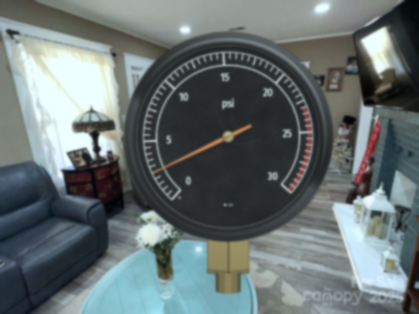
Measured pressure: 2.5 (psi)
